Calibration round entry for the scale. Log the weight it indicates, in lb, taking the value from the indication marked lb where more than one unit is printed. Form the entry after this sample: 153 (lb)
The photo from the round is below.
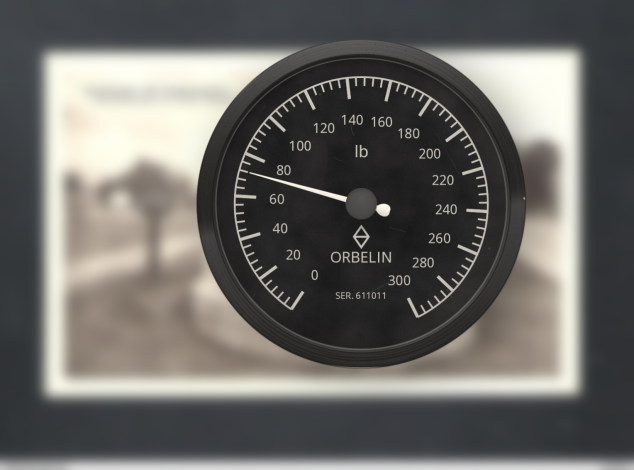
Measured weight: 72 (lb)
